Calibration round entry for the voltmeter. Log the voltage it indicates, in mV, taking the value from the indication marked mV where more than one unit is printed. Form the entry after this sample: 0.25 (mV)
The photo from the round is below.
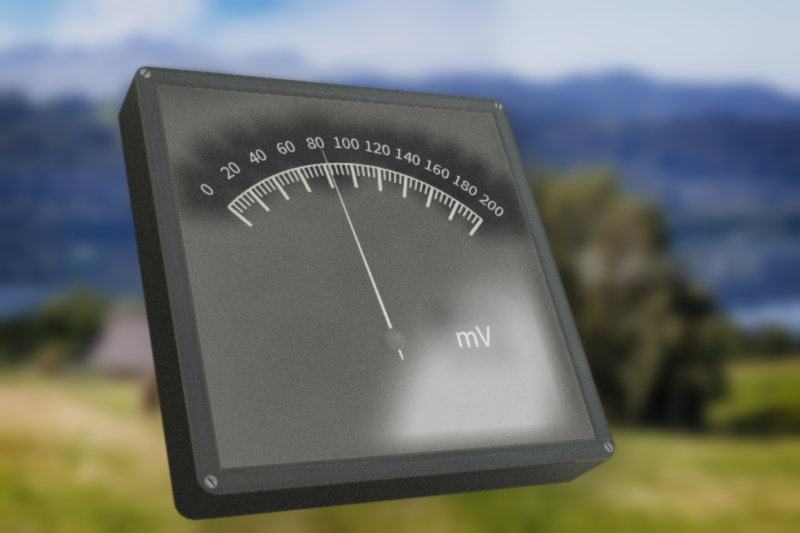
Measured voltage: 80 (mV)
